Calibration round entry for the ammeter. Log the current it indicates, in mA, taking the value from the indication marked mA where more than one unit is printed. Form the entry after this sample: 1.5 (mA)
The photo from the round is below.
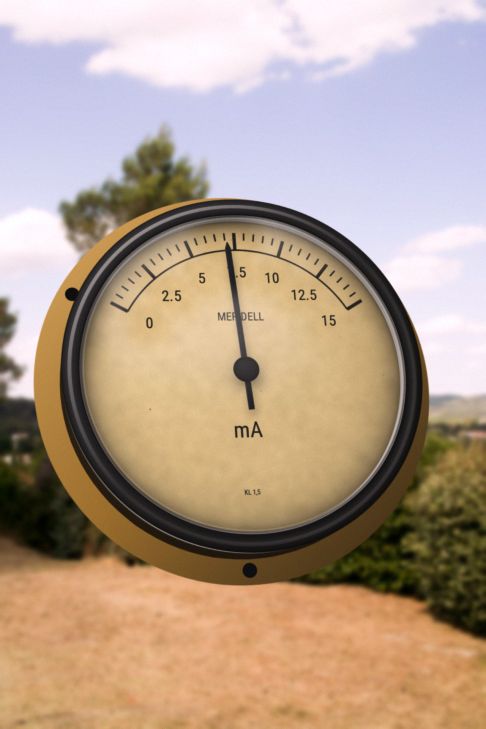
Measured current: 7 (mA)
